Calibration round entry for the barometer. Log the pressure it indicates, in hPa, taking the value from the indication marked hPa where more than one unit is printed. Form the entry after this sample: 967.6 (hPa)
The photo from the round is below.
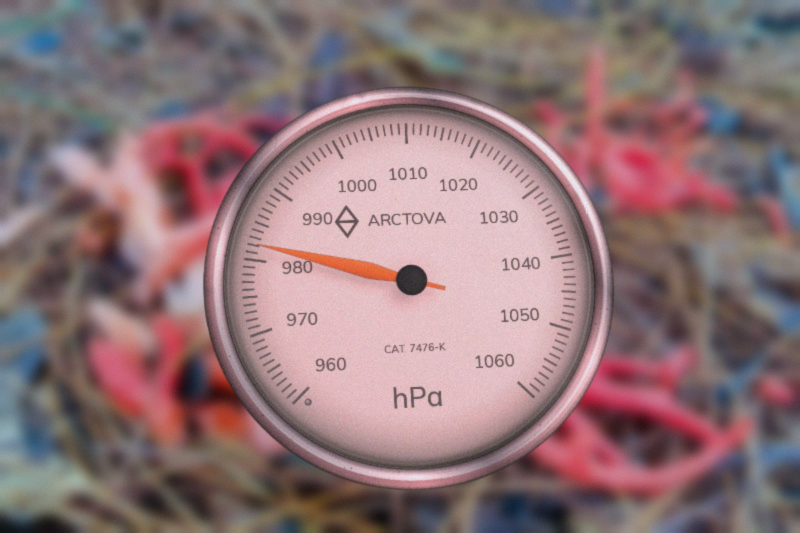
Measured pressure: 982 (hPa)
